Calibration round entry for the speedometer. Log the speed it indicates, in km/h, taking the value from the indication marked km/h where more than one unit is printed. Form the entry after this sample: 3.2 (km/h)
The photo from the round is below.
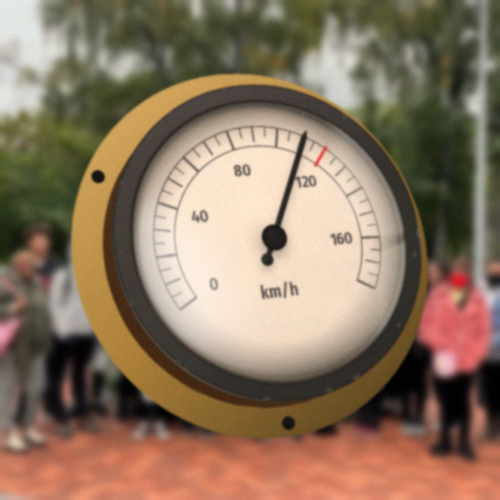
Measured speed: 110 (km/h)
